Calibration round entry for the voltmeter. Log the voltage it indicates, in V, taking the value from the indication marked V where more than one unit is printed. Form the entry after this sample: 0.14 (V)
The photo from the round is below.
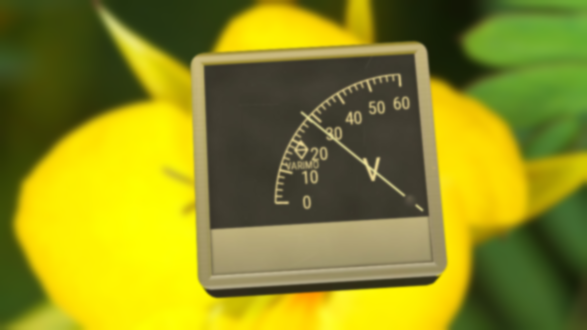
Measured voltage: 28 (V)
